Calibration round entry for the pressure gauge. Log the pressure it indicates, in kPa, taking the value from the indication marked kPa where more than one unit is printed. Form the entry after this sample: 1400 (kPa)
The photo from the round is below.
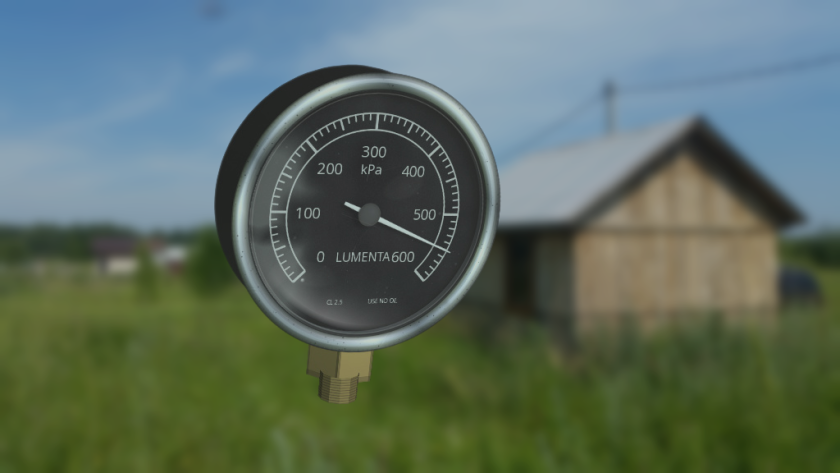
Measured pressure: 550 (kPa)
